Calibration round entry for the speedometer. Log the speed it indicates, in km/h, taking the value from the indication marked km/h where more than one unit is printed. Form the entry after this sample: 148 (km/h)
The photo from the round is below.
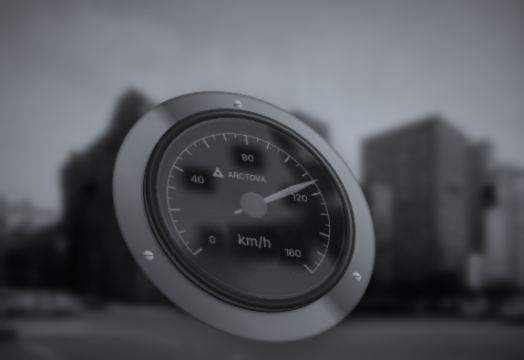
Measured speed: 115 (km/h)
